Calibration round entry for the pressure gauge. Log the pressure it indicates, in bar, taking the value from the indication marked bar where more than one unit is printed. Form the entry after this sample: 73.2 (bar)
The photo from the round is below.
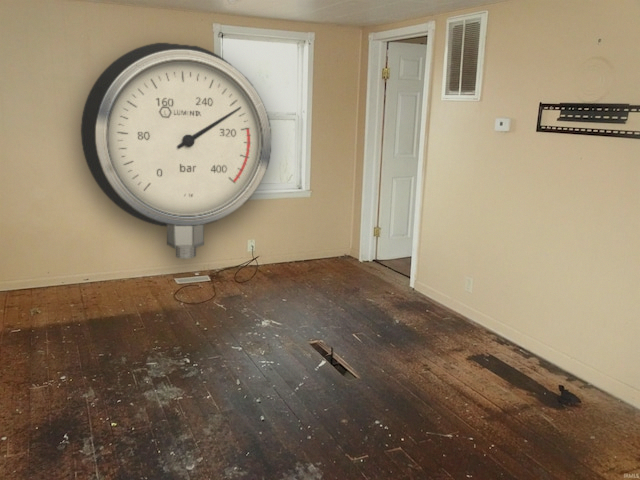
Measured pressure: 290 (bar)
